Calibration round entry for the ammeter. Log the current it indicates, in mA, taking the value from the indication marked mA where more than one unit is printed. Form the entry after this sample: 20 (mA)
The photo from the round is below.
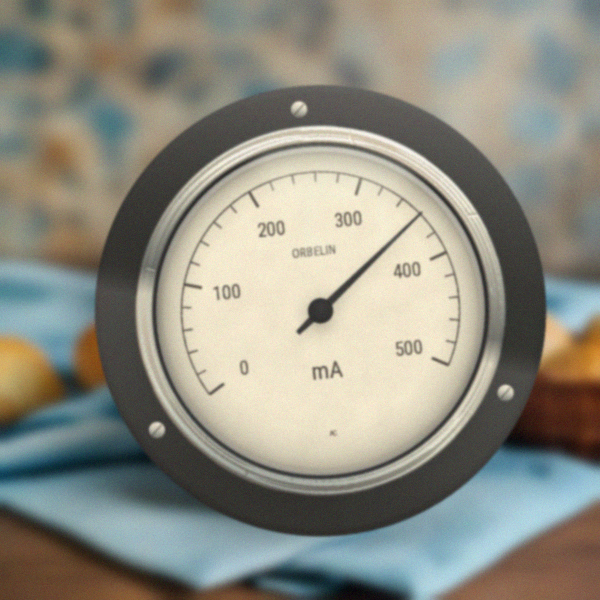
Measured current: 360 (mA)
